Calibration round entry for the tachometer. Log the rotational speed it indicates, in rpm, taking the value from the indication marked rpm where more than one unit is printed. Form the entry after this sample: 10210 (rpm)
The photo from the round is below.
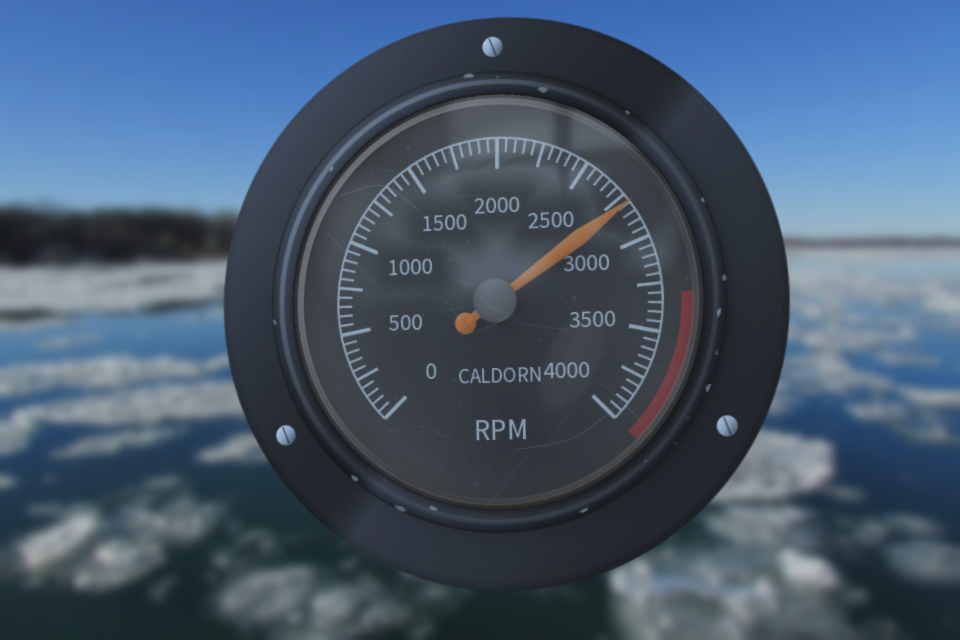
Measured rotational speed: 2800 (rpm)
